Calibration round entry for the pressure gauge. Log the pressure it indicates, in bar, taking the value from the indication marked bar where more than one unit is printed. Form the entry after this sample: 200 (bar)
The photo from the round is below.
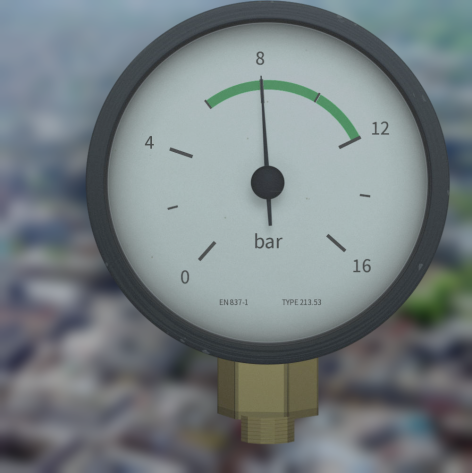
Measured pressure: 8 (bar)
